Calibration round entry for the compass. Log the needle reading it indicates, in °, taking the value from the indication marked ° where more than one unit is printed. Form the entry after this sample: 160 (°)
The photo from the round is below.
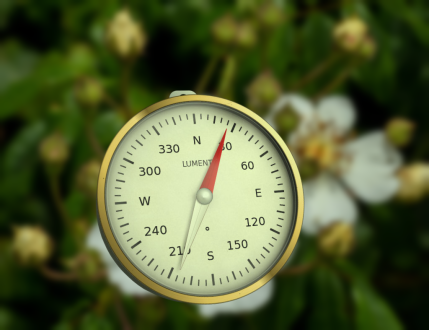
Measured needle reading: 25 (°)
